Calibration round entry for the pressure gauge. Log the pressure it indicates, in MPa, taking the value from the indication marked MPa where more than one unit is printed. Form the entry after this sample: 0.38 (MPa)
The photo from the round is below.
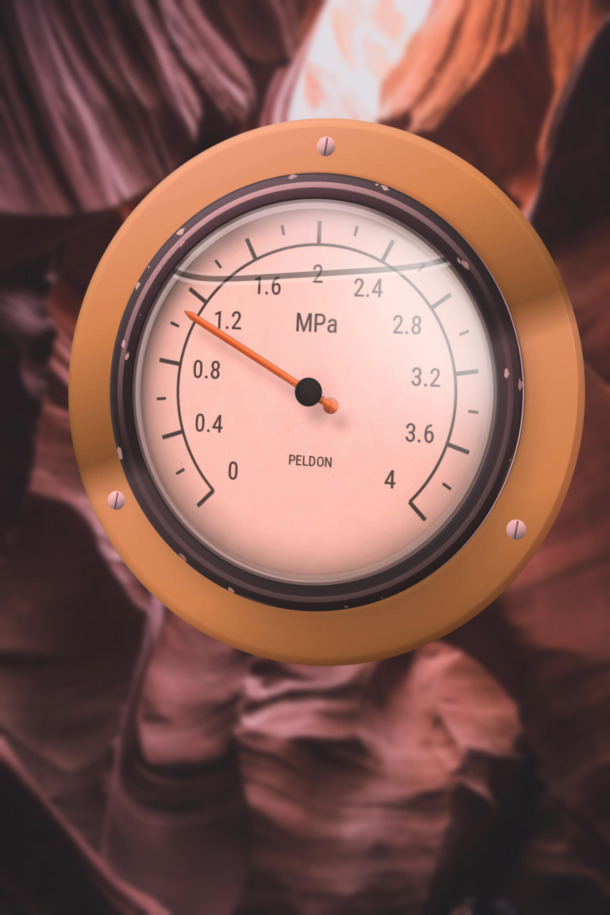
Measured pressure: 1.1 (MPa)
